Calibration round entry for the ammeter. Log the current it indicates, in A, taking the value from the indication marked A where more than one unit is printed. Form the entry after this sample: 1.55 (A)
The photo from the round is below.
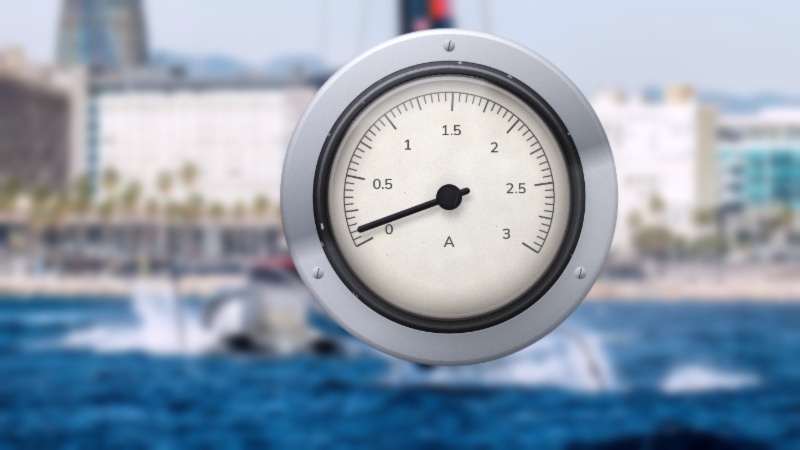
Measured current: 0.1 (A)
